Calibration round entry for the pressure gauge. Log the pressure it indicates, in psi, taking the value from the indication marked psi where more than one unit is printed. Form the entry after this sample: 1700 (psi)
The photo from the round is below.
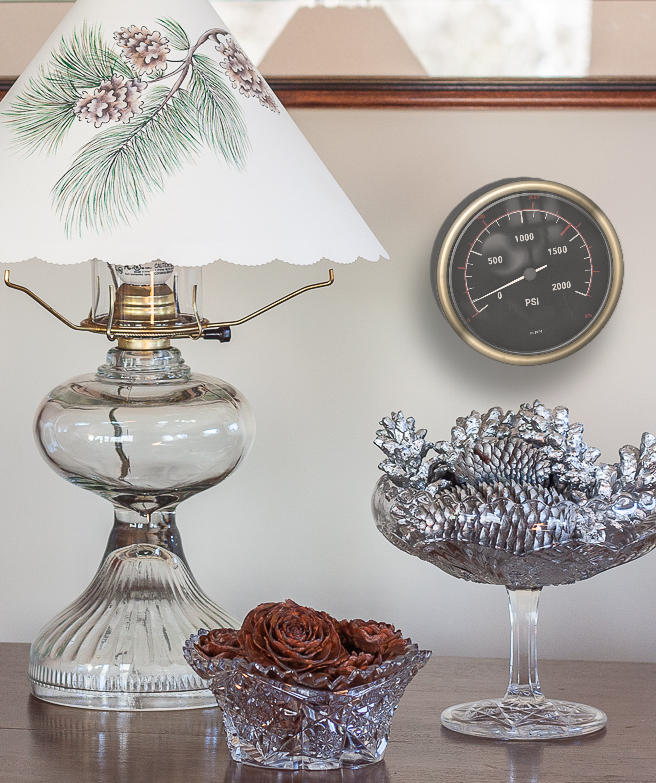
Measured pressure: 100 (psi)
